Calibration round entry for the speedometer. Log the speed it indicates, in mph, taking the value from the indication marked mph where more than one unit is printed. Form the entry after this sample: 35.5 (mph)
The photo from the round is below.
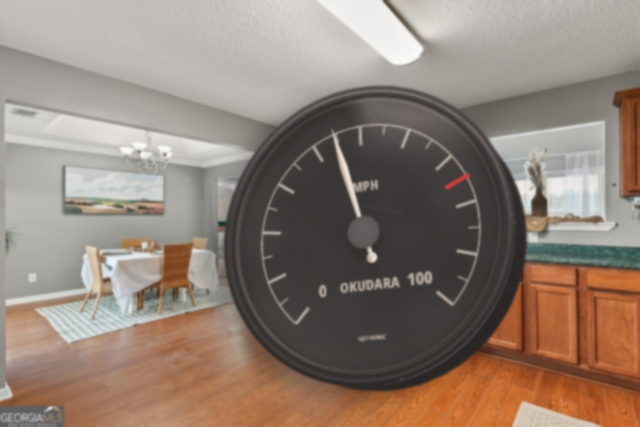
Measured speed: 45 (mph)
